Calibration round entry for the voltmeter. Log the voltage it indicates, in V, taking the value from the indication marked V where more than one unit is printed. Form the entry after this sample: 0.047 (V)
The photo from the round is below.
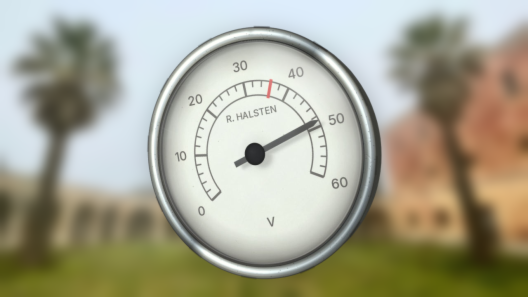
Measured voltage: 49 (V)
